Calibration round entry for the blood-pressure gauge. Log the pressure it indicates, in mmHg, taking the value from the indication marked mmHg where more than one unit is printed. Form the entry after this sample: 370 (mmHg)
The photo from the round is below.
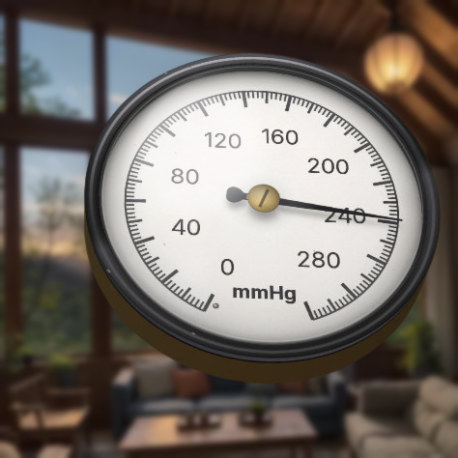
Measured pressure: 240 (mmHg)
